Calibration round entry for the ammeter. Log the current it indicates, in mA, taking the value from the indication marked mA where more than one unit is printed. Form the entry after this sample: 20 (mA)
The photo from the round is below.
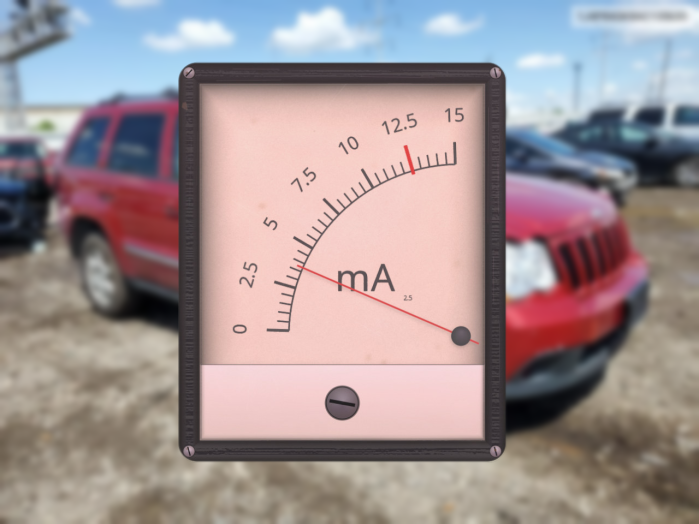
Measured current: 3.75 (mA)
